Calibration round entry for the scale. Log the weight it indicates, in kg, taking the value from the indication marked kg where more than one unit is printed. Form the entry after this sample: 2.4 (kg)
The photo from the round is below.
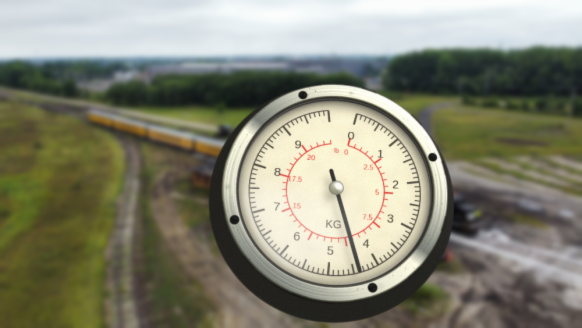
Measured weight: 4.4 (kg)
